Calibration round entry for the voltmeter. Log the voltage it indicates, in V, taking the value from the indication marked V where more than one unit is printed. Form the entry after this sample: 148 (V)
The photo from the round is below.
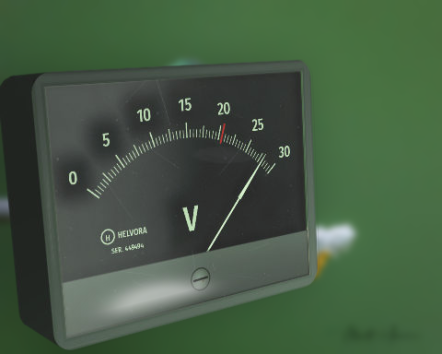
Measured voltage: 27.5 (V)
